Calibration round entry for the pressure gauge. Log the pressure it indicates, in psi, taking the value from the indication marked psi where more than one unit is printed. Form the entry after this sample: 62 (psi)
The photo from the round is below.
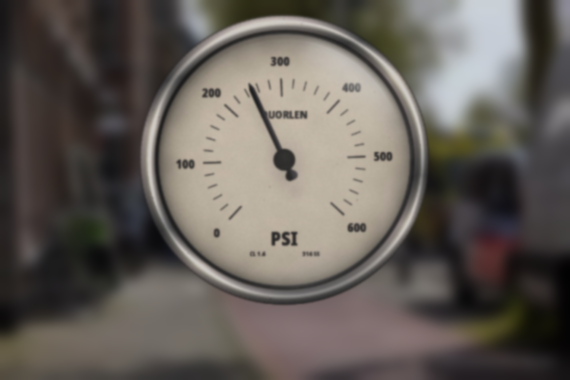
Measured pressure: 250 (psi)
